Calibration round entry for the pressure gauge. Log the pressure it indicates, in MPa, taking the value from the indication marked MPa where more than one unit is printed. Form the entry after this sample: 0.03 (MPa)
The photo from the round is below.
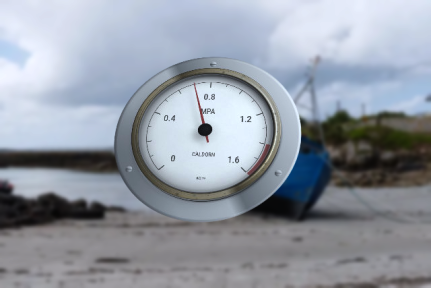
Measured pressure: 0.7 (MPa)
